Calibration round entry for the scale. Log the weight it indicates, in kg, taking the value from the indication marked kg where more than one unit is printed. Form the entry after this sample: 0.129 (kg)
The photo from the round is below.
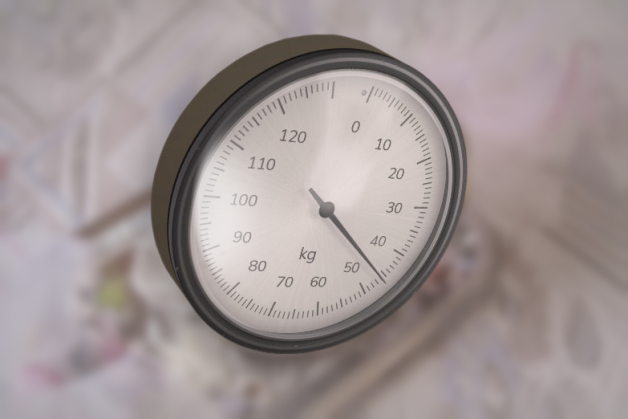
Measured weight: 46 (kg)
